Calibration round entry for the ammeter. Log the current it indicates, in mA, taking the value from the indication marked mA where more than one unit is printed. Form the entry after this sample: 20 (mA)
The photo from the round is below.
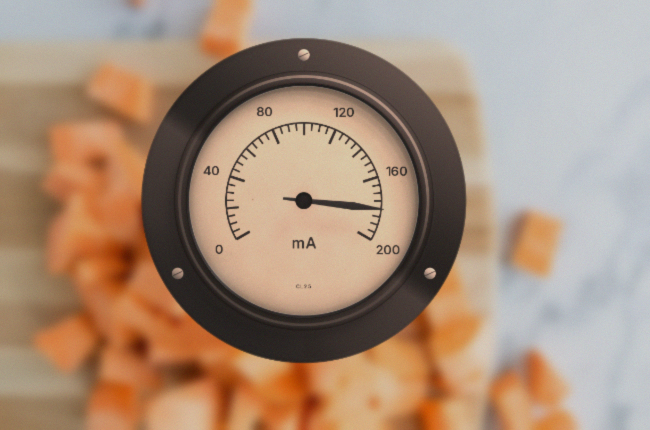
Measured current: 180 (mA)
